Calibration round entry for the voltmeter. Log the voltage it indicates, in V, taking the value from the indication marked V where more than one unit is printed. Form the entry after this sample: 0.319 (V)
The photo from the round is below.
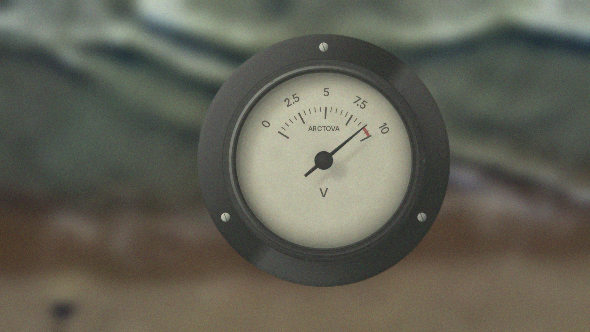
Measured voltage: 9 (V)
